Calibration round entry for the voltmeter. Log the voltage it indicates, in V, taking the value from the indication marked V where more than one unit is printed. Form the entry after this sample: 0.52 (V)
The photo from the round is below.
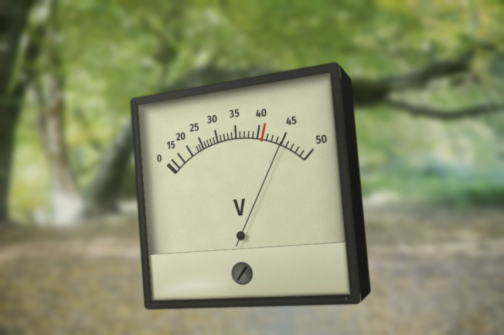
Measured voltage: 45 (V)
